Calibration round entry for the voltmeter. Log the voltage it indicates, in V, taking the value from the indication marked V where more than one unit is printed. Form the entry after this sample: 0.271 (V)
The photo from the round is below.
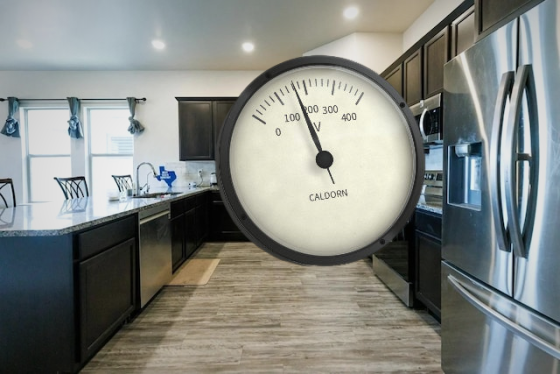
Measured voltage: 160 (V)
